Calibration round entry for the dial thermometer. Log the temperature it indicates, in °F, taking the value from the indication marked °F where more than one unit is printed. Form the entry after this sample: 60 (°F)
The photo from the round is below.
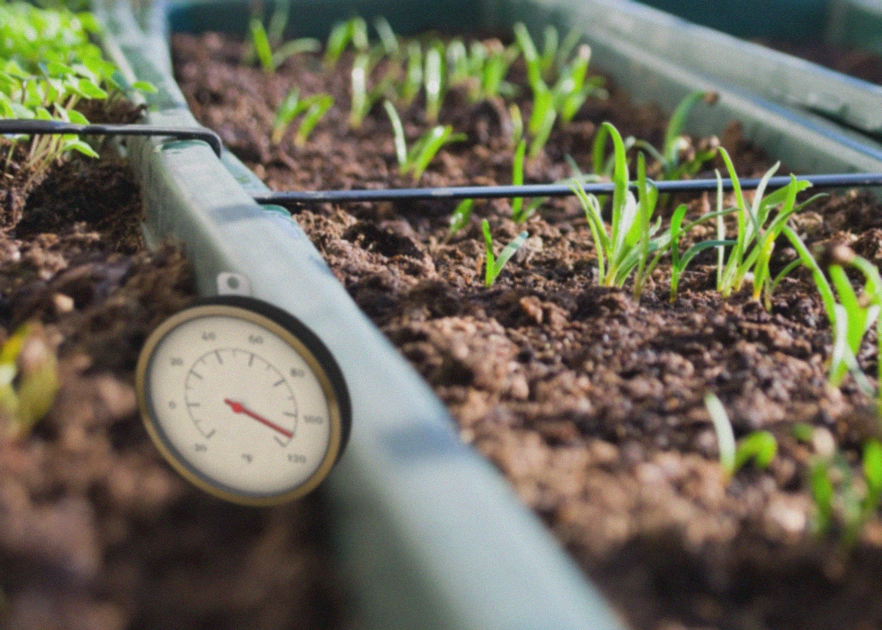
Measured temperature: 110 (°F)
